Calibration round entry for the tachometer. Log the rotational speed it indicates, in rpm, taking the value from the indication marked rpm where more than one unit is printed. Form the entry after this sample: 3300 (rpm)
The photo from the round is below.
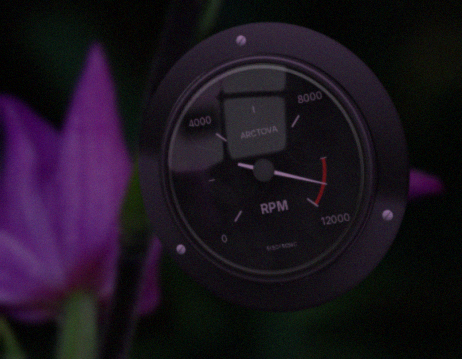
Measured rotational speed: 11000 (rpm)
